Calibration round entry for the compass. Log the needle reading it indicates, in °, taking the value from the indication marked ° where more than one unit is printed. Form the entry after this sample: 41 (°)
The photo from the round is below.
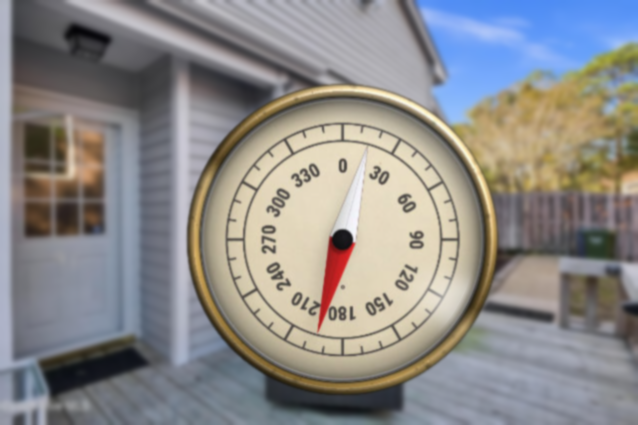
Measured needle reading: 195 (°)
